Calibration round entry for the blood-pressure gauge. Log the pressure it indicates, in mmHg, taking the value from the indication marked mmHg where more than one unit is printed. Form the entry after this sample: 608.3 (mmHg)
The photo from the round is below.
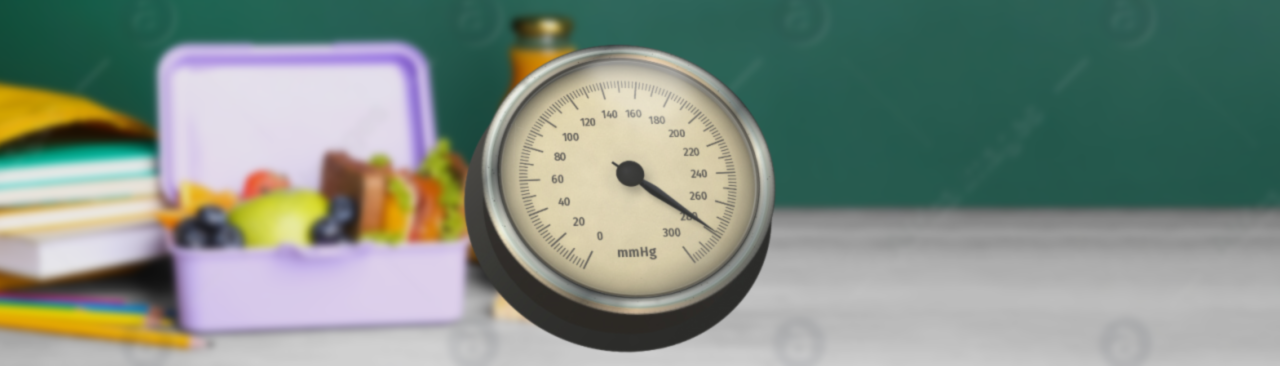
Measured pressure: 280 (mmHg)
